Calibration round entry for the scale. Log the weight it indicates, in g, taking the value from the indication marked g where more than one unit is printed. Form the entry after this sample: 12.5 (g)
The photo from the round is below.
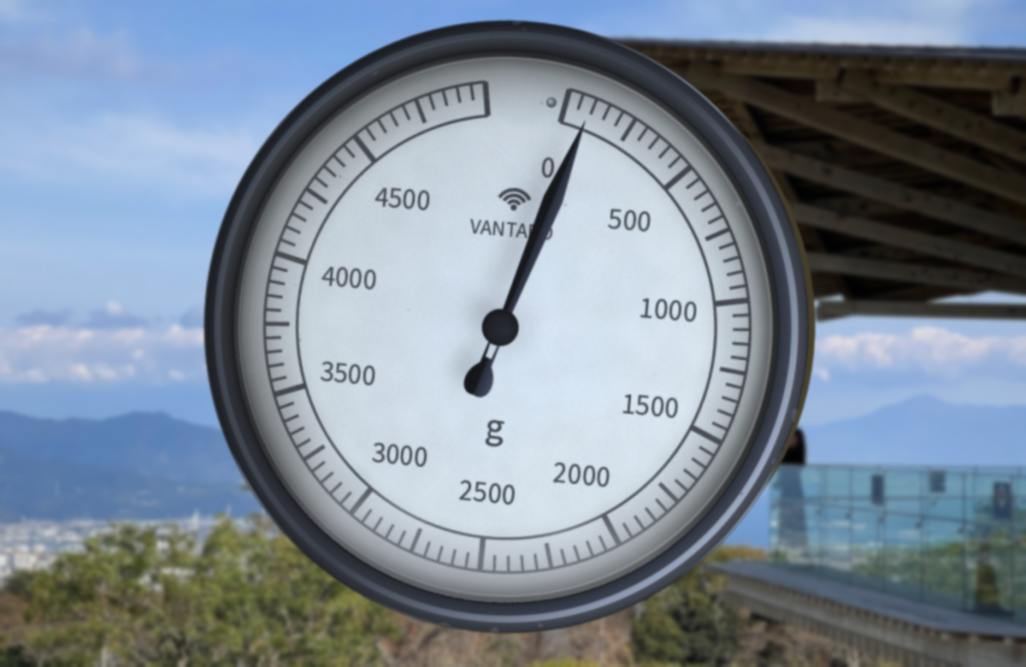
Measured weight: 100 (g)
